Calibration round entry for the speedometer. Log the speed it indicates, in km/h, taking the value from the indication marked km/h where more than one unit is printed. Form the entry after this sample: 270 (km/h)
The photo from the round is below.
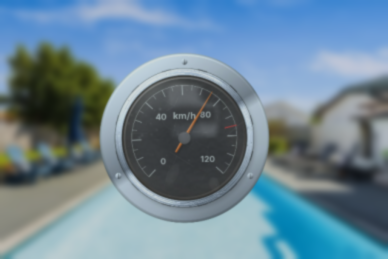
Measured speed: 75 (km/h)
